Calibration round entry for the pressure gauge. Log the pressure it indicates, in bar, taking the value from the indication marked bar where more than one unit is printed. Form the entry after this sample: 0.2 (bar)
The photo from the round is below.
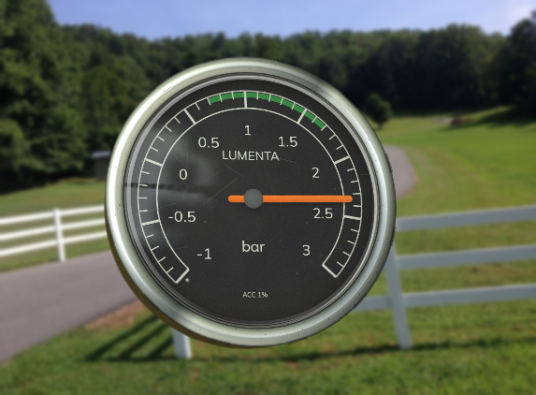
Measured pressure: 2.35 (bar)
